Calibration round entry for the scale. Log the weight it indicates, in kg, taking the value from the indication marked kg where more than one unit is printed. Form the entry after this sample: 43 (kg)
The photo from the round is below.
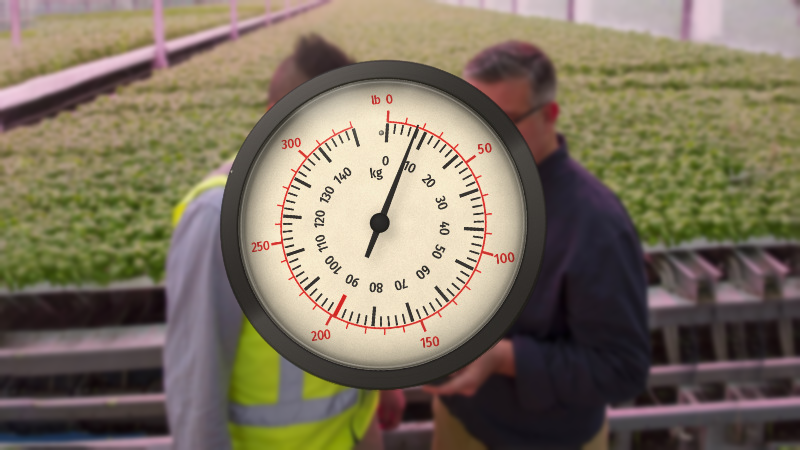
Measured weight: 8 (kg)
